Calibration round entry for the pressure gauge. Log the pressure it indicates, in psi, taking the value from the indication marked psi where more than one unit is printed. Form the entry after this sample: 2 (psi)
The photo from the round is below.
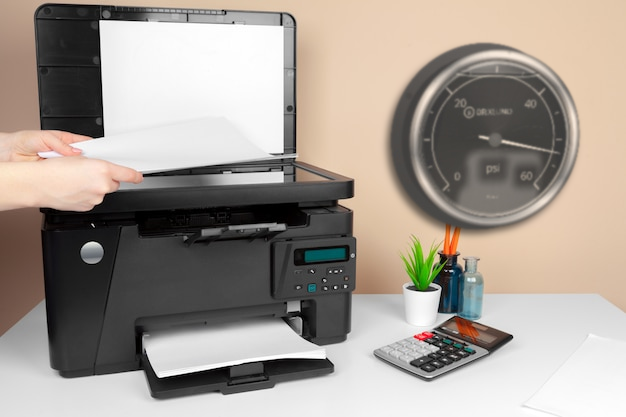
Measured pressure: 52.5 (psi)
